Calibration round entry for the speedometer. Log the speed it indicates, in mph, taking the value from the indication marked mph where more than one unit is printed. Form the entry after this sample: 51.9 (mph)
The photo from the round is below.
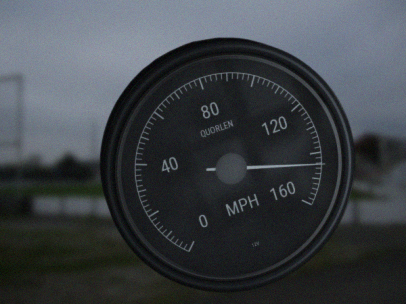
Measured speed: 144 (mph)
